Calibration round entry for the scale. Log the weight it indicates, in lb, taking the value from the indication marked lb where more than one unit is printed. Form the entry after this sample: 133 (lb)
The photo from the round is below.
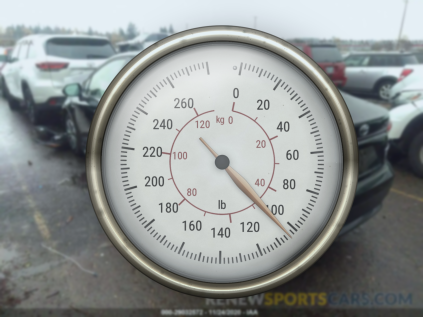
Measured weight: 104 (lb)
